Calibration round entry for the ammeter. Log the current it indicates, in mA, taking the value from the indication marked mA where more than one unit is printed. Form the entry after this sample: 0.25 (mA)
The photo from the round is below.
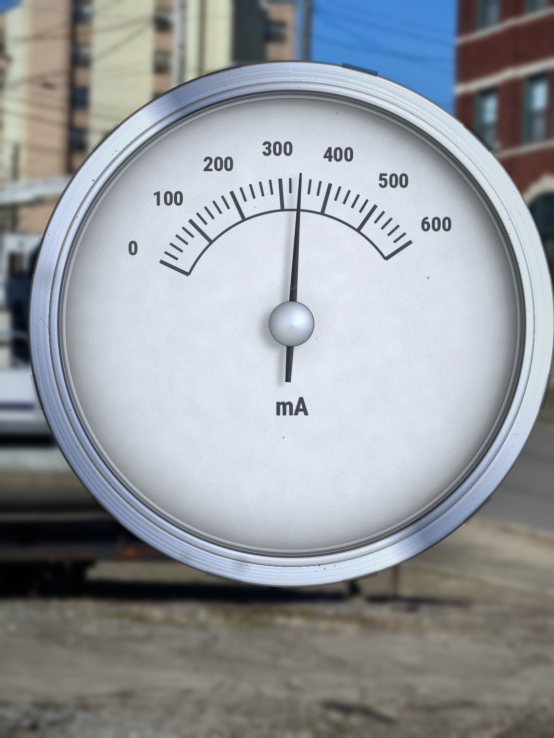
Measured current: 340 (mA)
